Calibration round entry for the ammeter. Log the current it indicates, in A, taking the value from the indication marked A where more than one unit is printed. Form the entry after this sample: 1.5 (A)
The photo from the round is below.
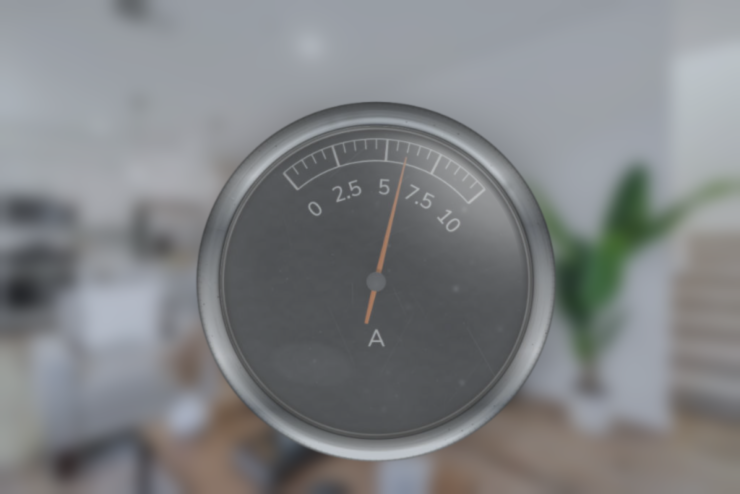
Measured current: 6 (A)
